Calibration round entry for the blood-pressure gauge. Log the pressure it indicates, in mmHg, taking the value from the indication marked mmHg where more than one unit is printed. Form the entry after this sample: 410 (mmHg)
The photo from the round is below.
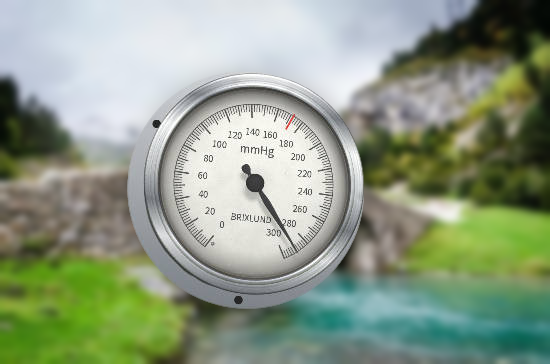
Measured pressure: 290 (mmHg)
